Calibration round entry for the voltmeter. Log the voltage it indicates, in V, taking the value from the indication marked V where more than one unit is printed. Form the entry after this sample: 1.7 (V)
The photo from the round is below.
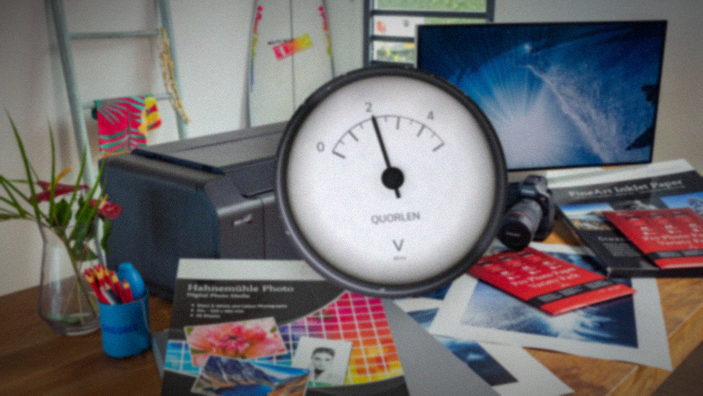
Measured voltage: 2 (V)
